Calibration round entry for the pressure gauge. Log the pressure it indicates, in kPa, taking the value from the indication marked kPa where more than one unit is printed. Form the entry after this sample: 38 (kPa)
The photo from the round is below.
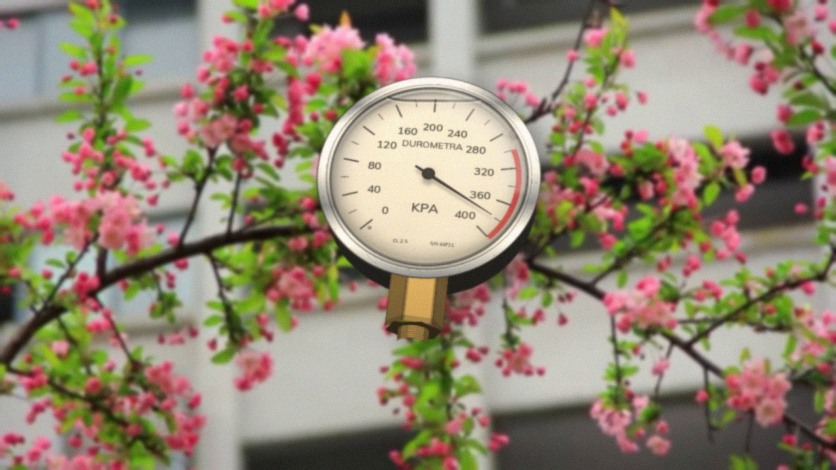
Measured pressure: 380 (kPa)
